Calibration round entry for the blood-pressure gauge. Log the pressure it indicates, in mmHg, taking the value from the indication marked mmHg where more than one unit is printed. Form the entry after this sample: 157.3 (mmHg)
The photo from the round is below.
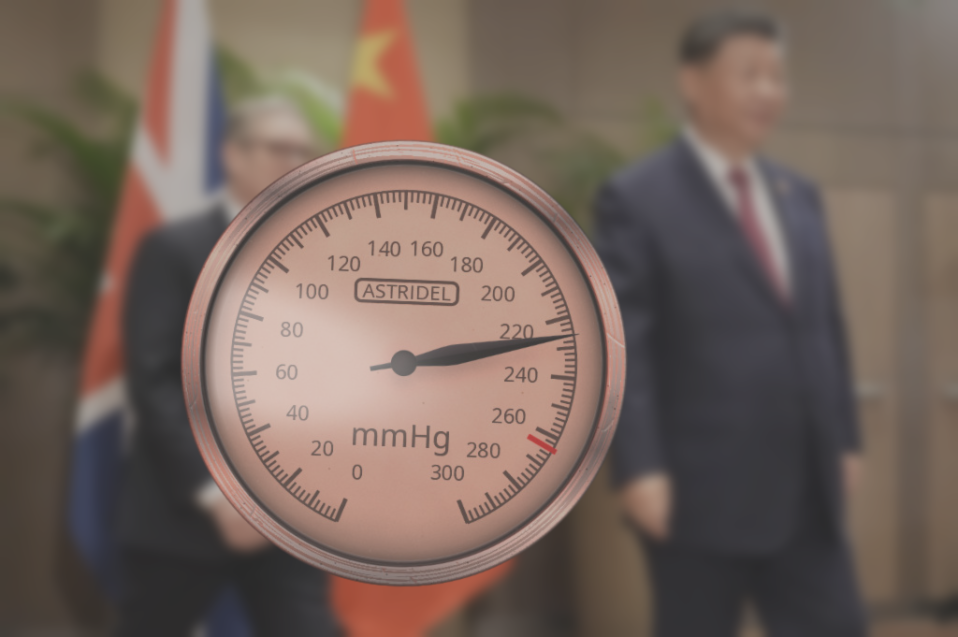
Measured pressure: 226 (mmHg)
